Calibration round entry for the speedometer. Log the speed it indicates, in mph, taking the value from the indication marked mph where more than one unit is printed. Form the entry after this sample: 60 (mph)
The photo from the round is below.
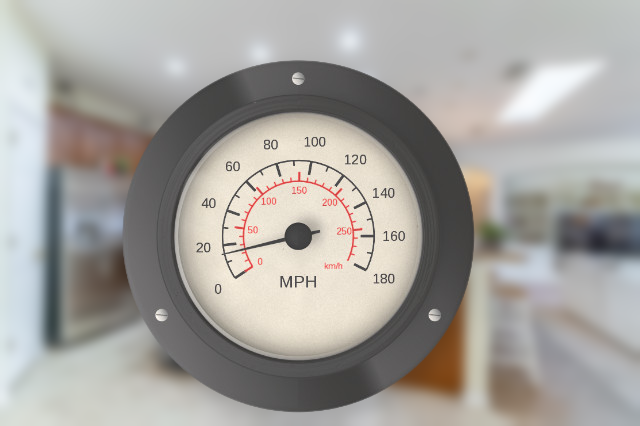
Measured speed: 15 (mph)
